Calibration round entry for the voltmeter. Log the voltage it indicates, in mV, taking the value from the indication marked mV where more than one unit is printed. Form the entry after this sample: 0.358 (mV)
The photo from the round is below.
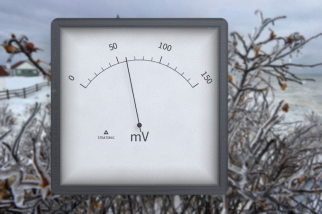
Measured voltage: 60 (mV)
